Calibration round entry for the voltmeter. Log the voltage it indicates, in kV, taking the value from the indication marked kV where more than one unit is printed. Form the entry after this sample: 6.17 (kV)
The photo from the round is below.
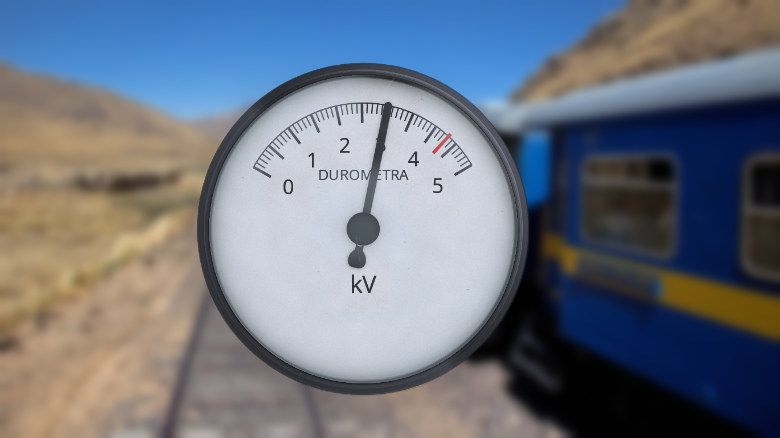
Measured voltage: 3 (kV)
